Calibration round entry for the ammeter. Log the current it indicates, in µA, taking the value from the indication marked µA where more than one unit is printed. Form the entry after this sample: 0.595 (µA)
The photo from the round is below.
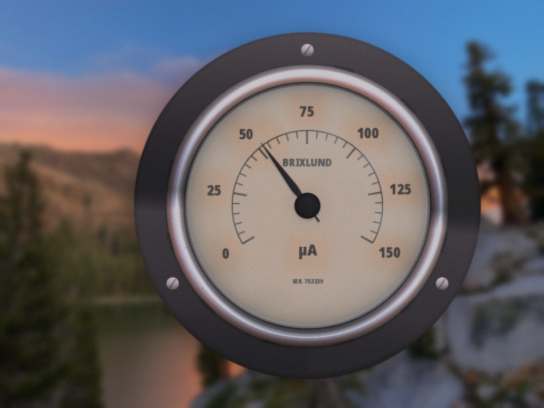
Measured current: 52.5 (µA)
